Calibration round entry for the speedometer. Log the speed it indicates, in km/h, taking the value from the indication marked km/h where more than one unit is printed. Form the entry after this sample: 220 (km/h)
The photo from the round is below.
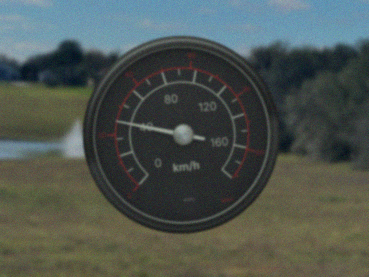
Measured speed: 40 (km/h)
